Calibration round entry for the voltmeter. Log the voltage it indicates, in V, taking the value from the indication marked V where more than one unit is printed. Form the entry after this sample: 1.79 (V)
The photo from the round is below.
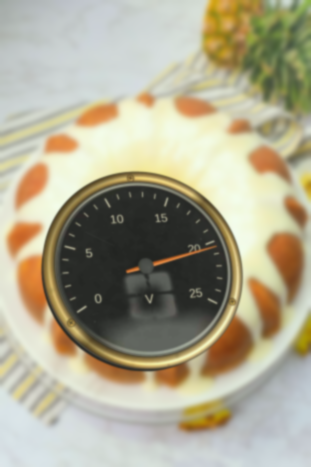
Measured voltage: 20.5 (V)
